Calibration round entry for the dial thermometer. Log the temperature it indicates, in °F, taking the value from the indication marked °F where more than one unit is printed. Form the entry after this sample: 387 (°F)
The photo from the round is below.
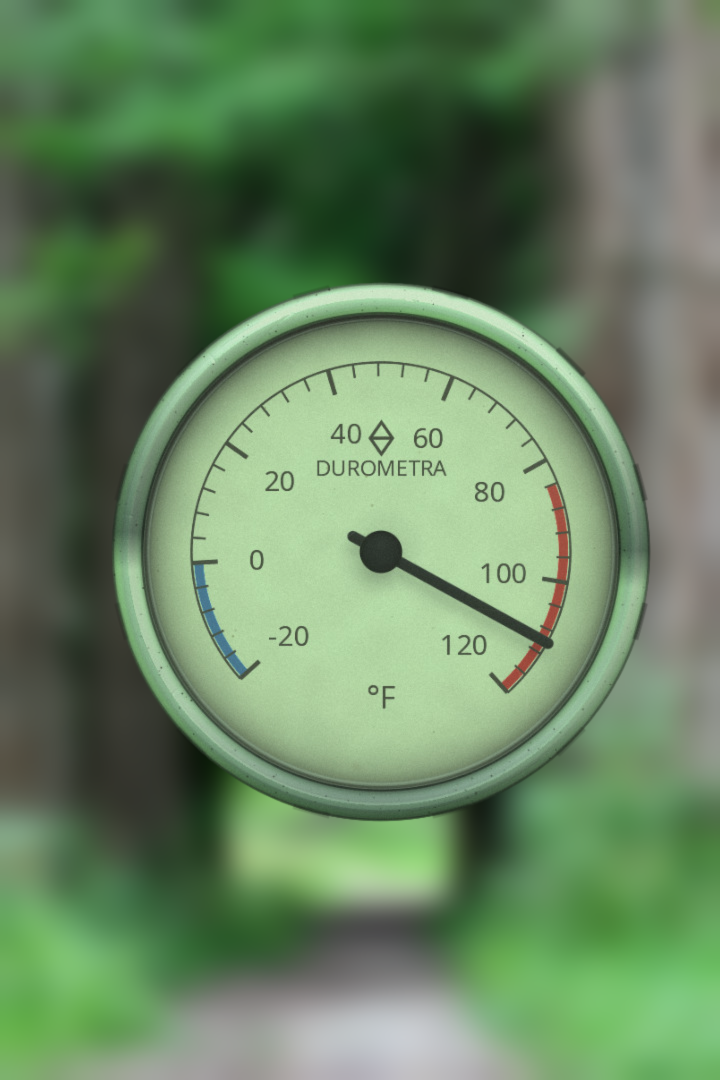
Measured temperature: 110 (°F)
